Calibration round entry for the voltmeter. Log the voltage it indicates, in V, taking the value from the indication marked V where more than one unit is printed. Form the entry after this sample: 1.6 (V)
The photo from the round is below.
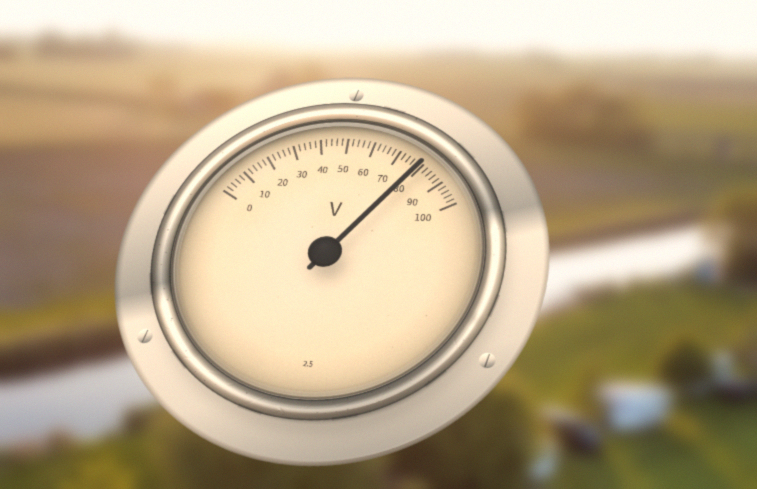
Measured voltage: 80 (V)
